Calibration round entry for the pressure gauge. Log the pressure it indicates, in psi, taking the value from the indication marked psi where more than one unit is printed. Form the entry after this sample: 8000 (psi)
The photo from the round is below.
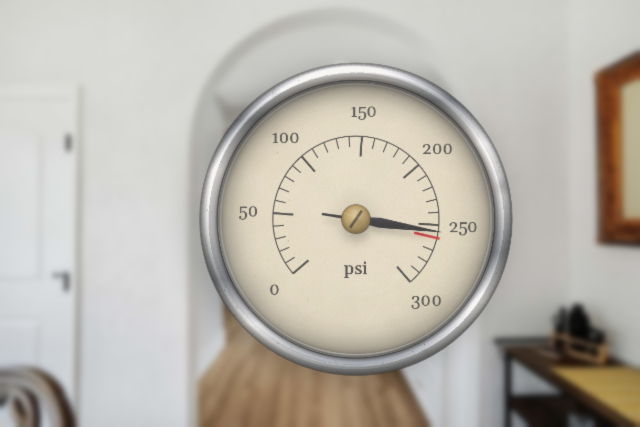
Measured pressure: 255 (psi)
